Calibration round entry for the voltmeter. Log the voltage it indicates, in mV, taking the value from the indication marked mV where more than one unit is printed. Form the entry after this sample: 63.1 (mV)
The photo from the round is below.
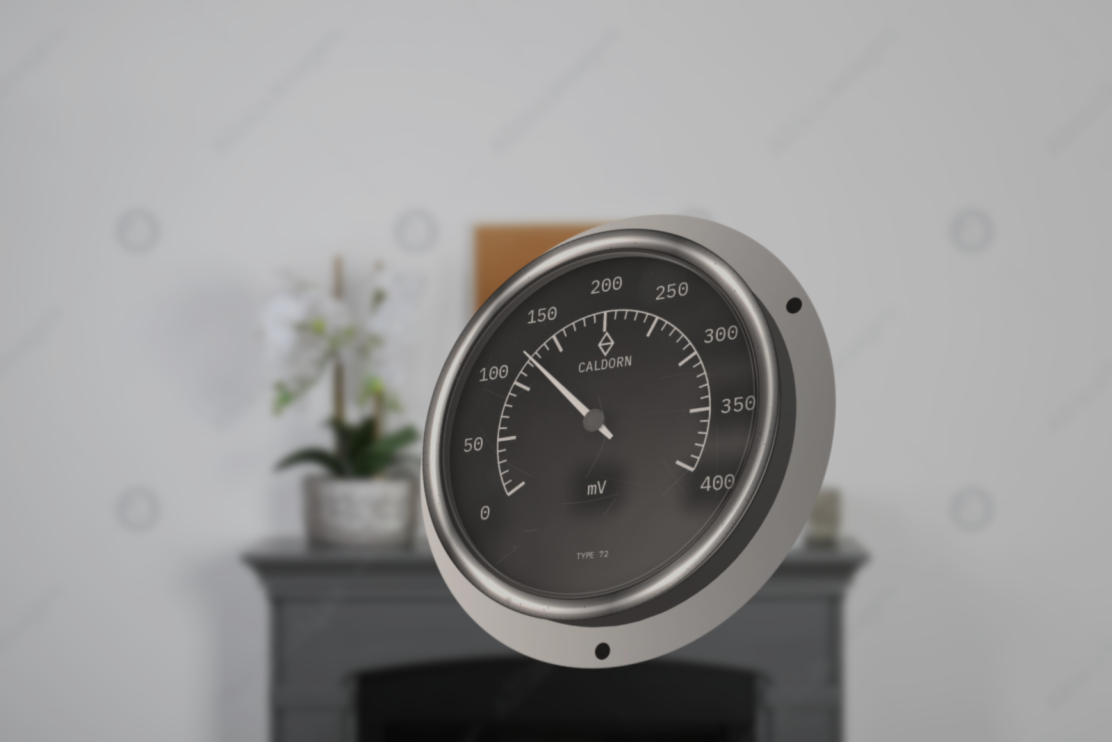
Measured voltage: 125 (mV)
